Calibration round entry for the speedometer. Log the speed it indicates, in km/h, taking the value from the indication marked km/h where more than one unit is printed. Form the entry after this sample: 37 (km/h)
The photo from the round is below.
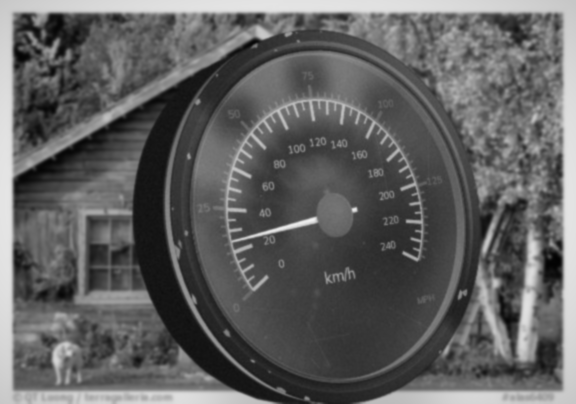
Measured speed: 25 (km/h)
